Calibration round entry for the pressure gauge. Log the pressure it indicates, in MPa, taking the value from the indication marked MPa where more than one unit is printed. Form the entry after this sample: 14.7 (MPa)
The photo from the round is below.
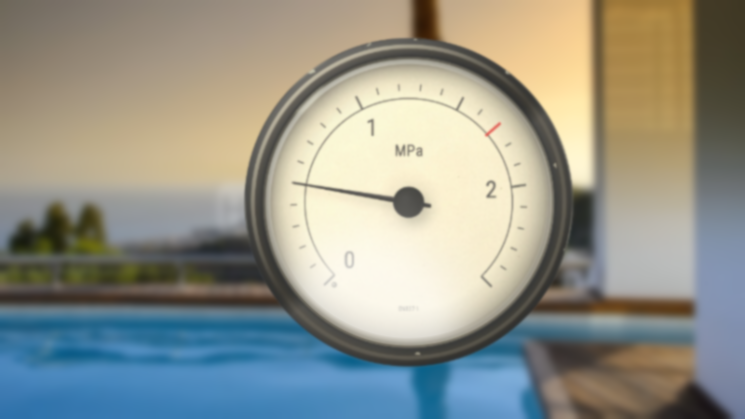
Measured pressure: 0.5 (MPa)
